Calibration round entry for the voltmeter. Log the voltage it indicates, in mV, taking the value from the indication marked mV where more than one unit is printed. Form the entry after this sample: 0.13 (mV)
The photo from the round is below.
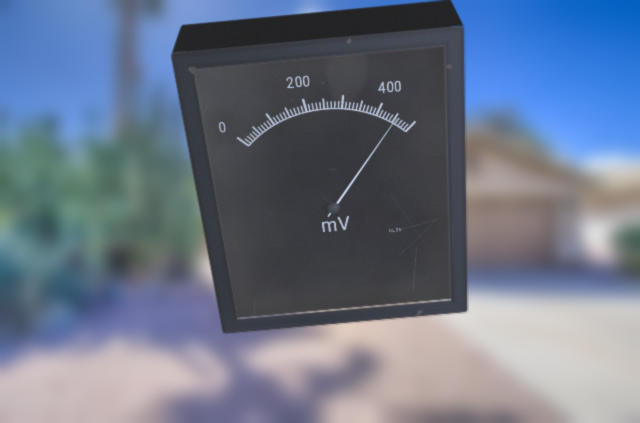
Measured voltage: 450 (mV)
